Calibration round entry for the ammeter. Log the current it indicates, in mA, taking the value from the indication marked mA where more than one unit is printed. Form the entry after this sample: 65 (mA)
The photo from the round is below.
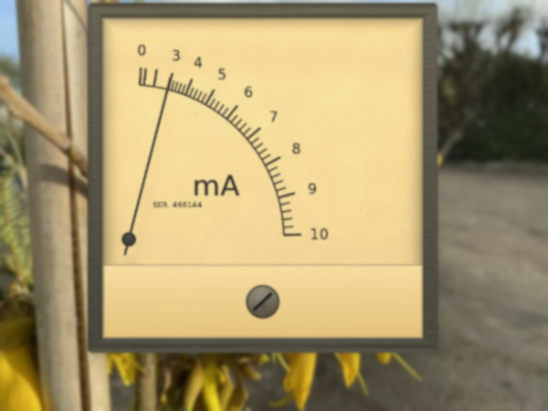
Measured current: 3 (mA)
